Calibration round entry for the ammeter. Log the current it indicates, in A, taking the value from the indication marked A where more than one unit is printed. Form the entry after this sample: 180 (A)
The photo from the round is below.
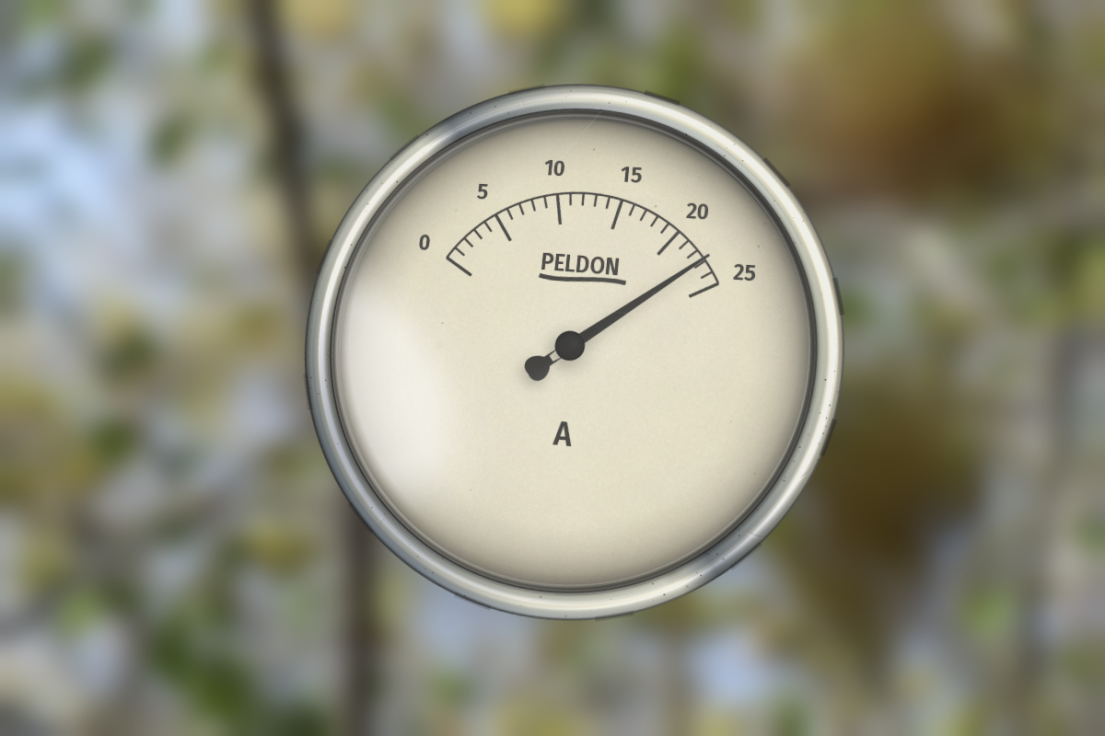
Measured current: 23 (A)
